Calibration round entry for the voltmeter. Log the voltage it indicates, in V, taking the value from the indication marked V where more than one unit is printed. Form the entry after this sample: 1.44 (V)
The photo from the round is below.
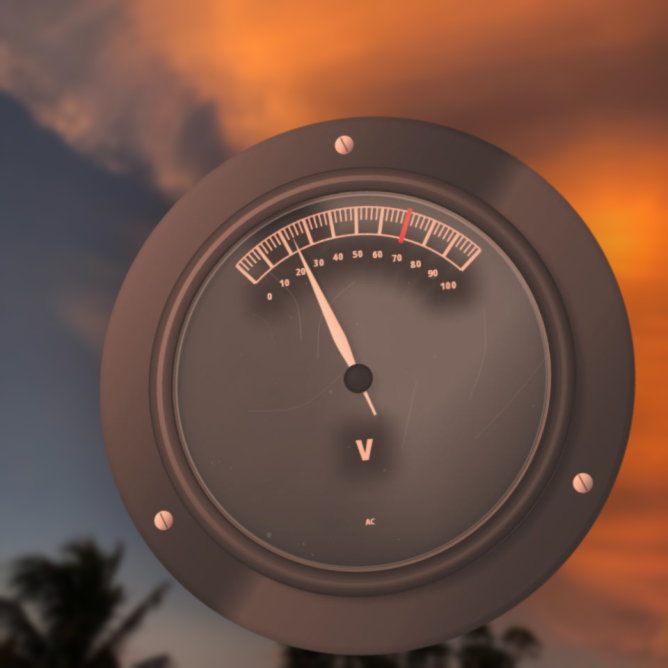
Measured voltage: 24 (V)
